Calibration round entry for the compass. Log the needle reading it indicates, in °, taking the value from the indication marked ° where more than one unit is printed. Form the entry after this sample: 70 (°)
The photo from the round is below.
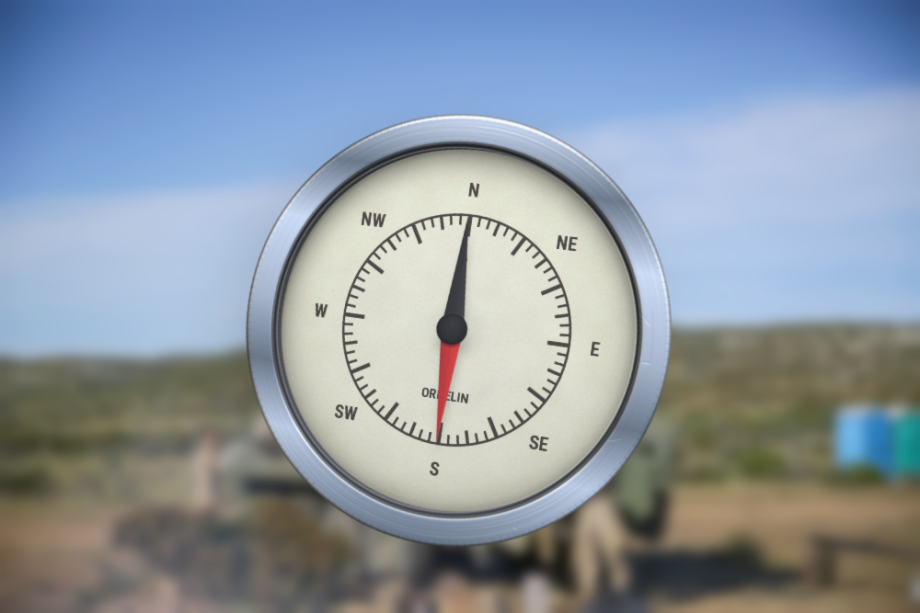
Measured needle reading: 180 (°)
